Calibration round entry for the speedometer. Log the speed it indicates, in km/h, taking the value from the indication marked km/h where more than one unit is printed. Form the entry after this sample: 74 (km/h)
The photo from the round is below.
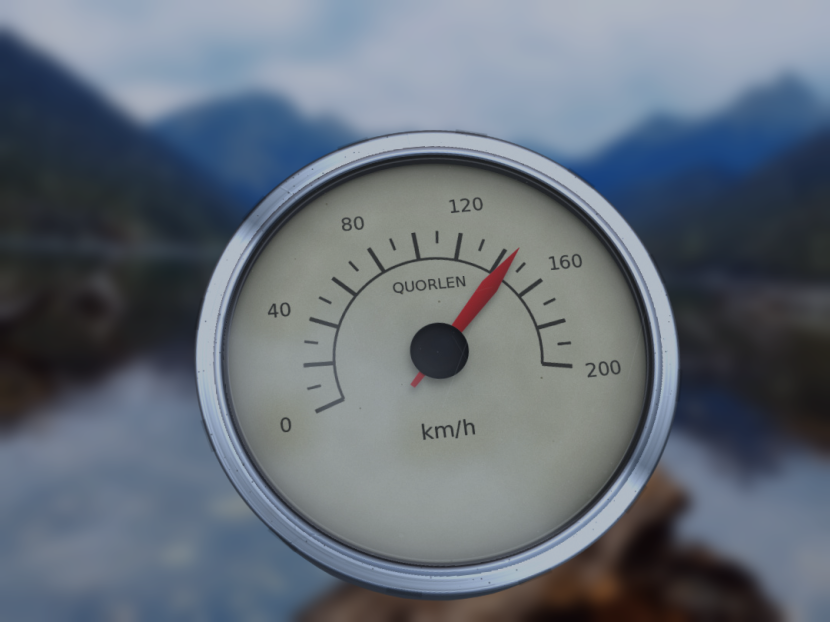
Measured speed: 145 (km/h)
